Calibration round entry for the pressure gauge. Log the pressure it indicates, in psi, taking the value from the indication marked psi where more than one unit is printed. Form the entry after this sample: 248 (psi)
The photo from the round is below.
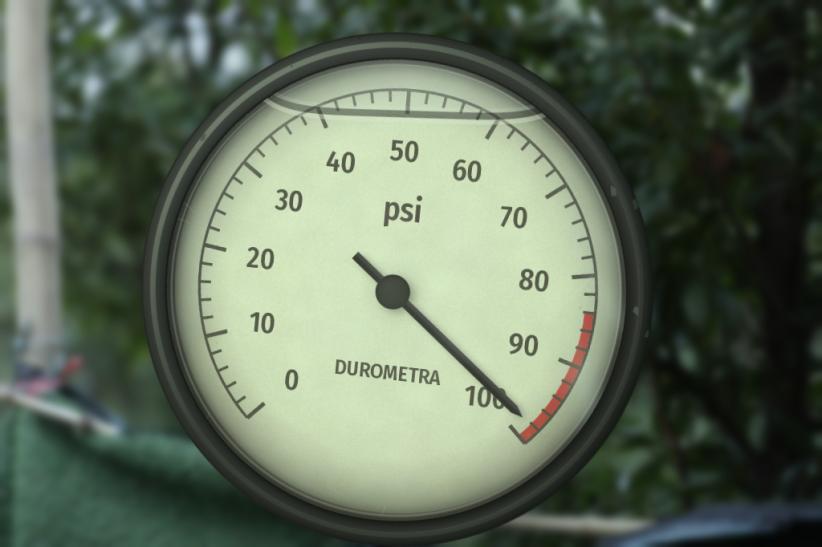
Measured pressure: 98 (psi)
